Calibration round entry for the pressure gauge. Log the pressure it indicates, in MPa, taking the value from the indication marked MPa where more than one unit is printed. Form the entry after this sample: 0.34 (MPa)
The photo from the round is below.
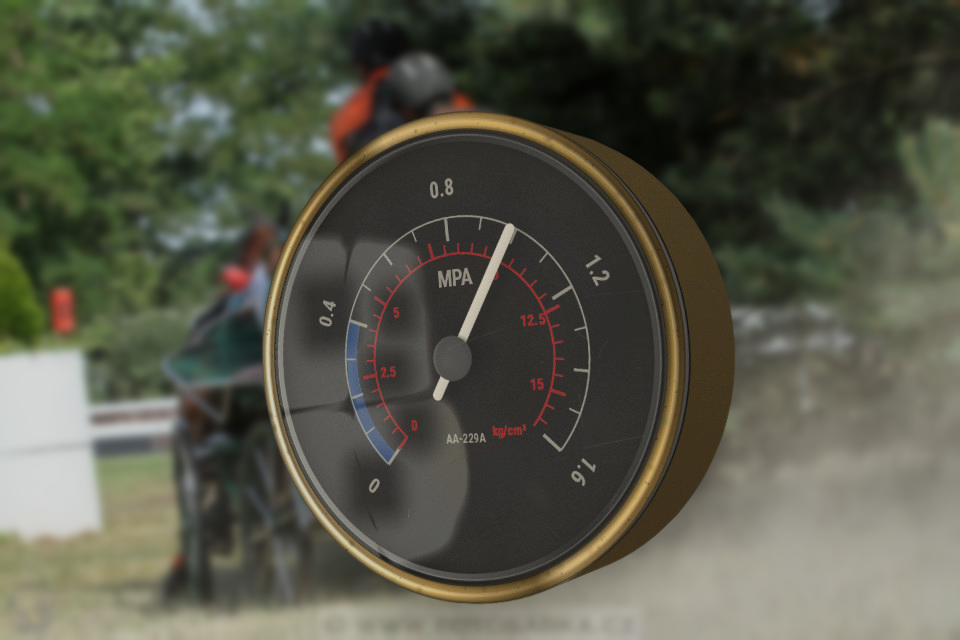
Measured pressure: 1 (MPa)
